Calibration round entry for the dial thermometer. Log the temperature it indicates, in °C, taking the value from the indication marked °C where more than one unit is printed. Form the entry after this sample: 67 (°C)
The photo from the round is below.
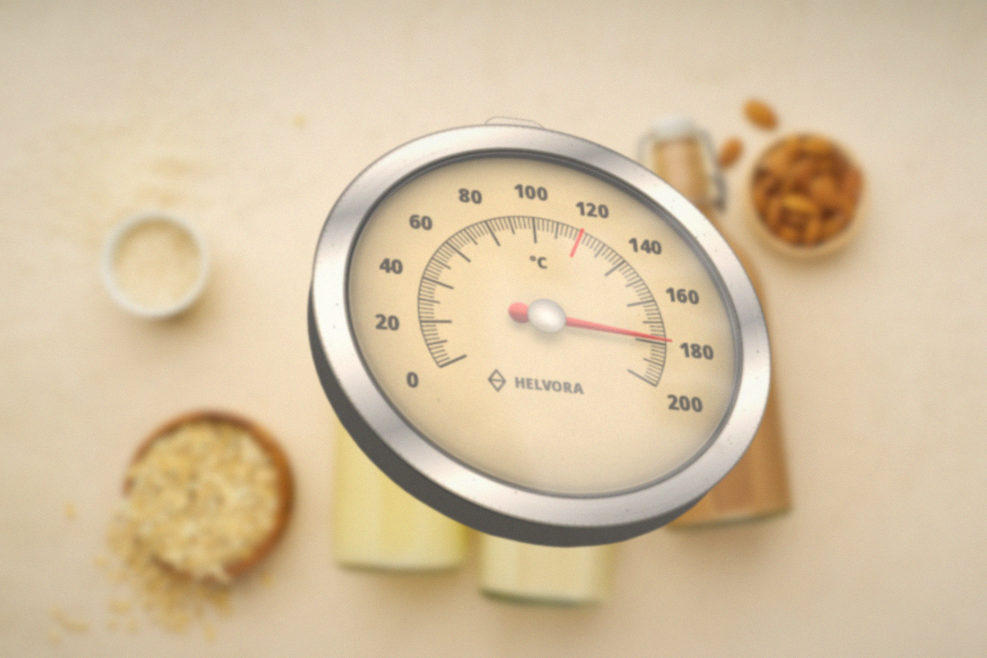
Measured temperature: 180 (°C)
